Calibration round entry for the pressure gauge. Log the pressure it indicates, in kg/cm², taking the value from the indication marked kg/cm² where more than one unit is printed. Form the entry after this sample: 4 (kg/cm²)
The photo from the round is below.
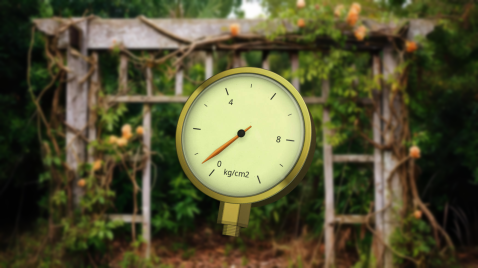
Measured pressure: 0.5 (kg/cm²)
